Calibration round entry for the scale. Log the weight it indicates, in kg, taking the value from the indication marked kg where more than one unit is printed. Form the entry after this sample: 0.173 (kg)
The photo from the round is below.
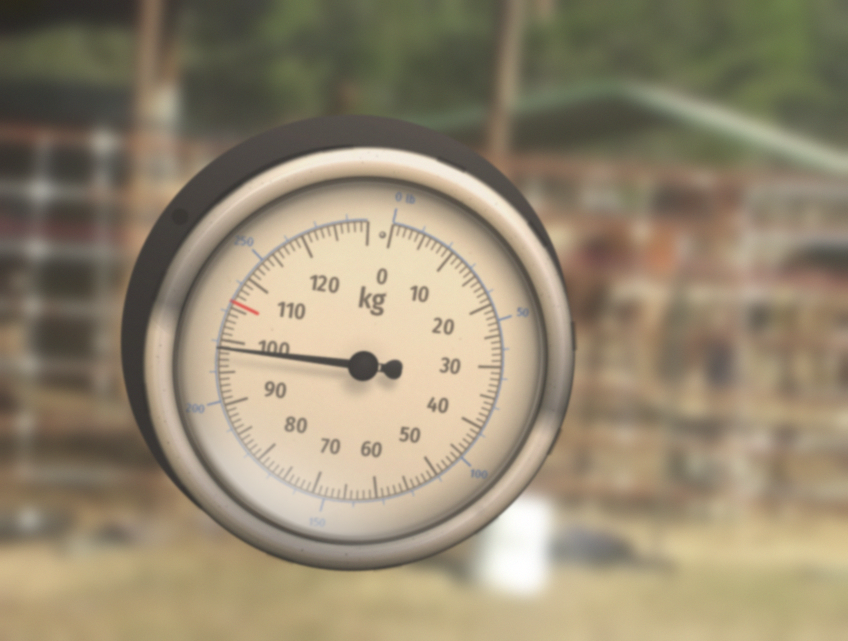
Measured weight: 99 (kg)
